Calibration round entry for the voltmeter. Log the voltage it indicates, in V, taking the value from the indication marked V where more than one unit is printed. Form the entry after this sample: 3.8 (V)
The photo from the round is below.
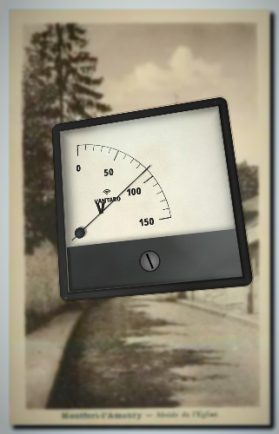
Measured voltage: 90 (V)
